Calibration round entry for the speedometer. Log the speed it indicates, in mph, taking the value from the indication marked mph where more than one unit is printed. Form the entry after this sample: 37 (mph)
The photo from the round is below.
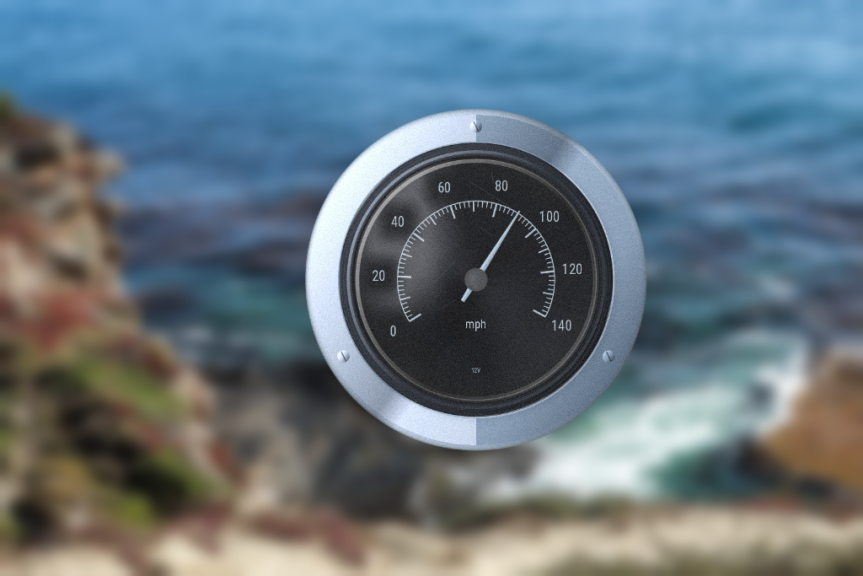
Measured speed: 90 (mph)
